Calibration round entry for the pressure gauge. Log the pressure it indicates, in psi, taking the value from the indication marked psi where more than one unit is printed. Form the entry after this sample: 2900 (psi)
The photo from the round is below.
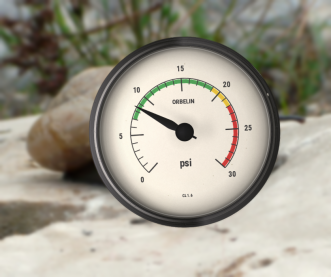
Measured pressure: 8.5 (psi)
